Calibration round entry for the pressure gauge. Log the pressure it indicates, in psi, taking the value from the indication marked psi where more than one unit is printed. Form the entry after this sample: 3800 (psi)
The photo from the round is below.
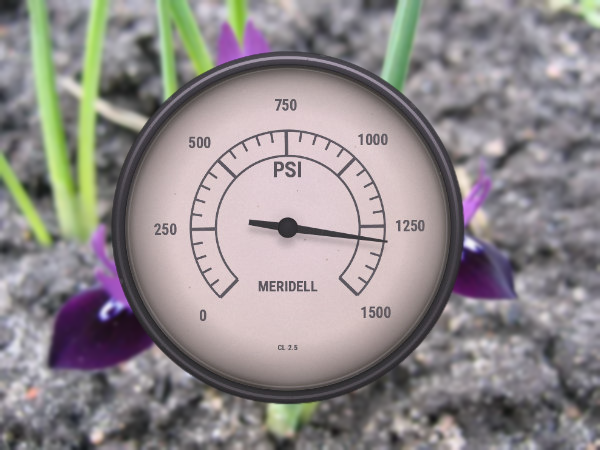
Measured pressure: 1300 (psi)
